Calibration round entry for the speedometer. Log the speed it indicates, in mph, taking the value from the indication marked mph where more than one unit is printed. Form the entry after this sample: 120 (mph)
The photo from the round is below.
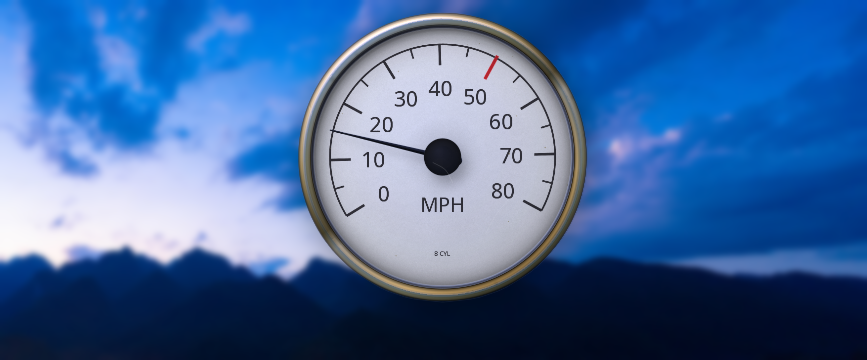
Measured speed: 15 (mph)
